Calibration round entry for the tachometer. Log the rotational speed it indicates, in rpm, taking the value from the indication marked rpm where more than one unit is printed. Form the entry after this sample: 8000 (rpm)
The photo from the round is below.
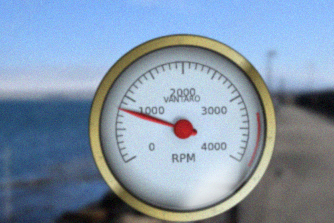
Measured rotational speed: 800 (rpm)
